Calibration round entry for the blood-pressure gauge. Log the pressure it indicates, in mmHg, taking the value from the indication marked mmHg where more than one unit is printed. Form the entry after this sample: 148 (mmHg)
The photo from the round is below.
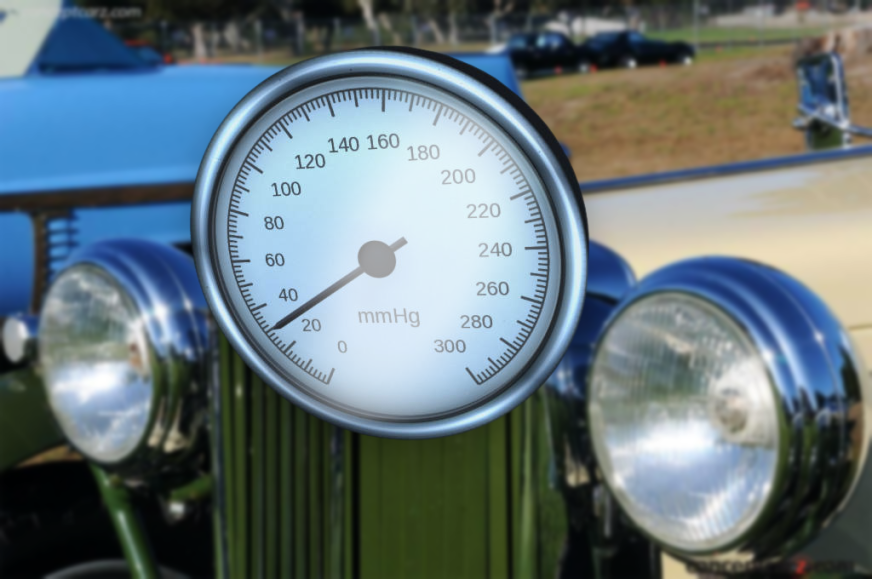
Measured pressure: 30 (mmHg)
